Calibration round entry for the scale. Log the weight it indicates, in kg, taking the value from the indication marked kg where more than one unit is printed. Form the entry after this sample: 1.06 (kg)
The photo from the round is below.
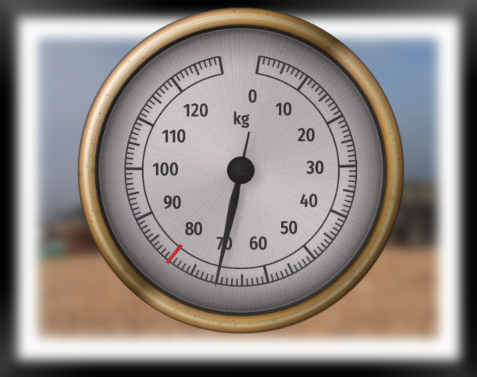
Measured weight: 70 (kg)
